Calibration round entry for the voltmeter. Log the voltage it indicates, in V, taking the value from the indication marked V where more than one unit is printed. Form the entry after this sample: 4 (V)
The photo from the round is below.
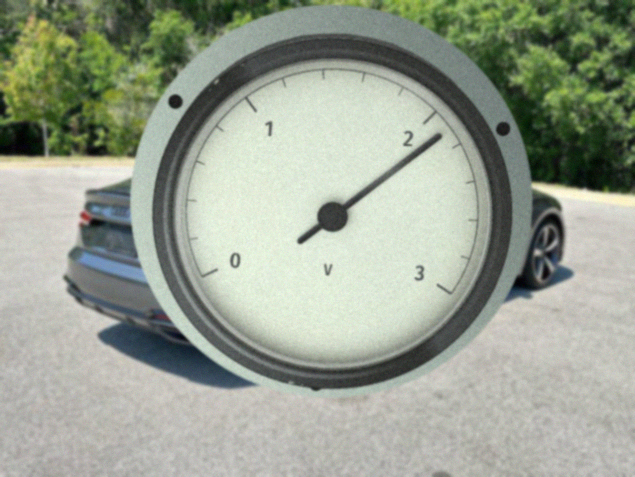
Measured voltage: 2.1 (V)
